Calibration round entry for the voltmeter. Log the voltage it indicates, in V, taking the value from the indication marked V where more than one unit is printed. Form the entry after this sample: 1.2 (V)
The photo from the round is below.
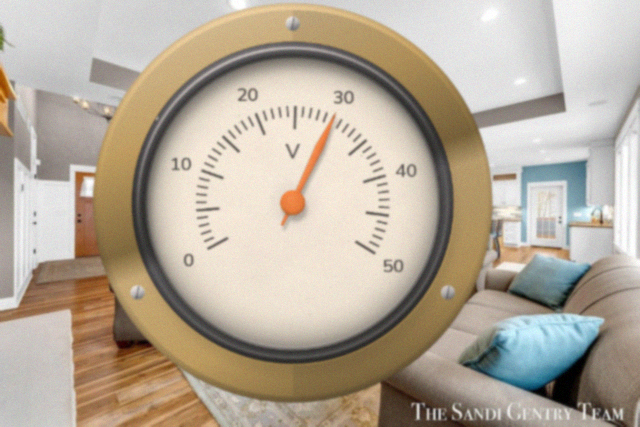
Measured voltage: 30 (V)
